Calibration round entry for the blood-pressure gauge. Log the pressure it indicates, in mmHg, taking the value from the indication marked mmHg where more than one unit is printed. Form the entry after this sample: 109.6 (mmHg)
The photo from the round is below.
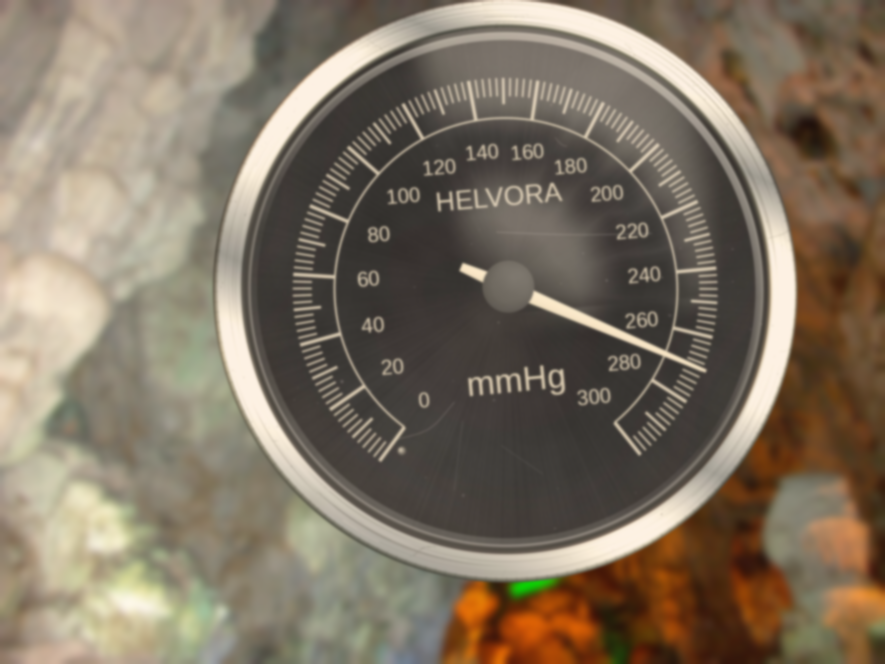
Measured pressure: 270 (mmHg)
